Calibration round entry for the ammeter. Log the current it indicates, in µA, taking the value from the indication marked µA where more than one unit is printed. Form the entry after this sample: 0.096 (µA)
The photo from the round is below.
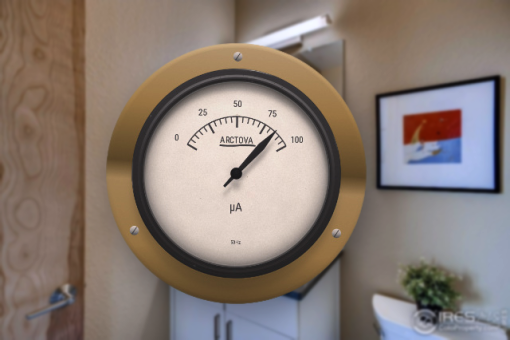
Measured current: 85 (µA)
